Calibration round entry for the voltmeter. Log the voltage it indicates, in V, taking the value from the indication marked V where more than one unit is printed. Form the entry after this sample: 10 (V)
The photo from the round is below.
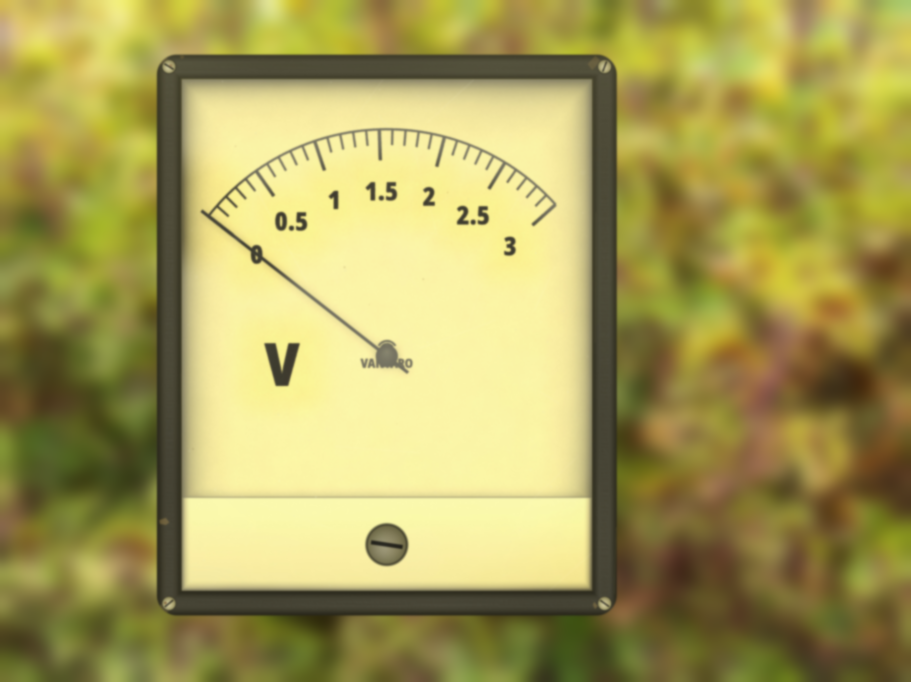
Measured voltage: 0 (V)
